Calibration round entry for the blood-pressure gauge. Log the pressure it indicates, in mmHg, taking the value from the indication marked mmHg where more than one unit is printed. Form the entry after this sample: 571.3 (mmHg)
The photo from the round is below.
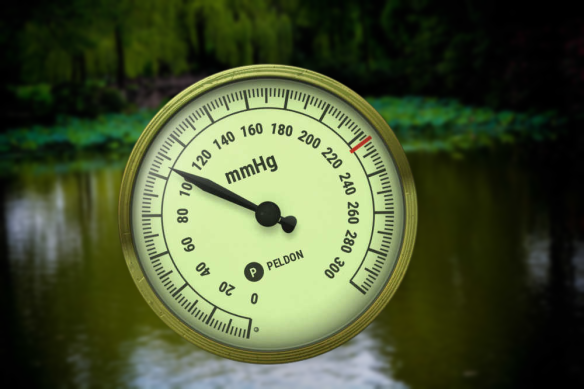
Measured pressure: 106 (mmHg)
